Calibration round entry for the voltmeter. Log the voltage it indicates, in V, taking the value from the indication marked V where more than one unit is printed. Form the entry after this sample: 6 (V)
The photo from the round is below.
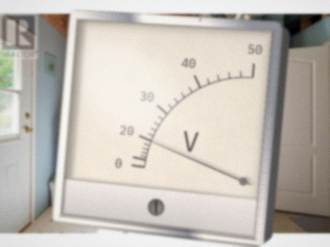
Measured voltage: 20 (V)
